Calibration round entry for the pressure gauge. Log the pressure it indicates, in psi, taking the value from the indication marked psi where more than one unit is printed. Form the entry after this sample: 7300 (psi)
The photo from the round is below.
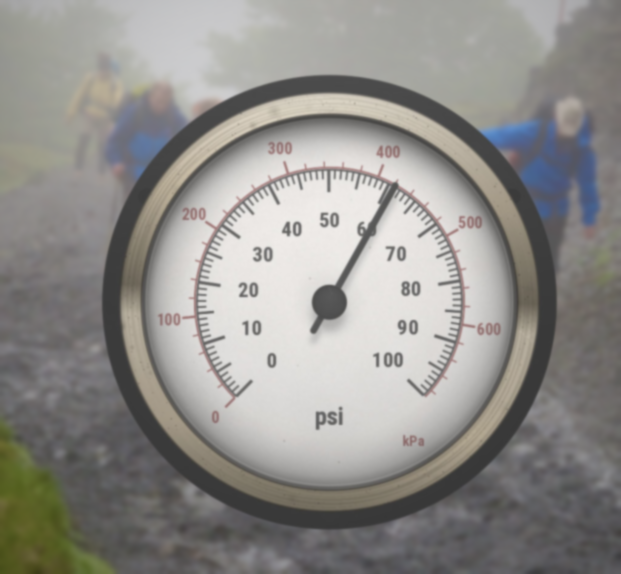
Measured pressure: 61 (psi)
